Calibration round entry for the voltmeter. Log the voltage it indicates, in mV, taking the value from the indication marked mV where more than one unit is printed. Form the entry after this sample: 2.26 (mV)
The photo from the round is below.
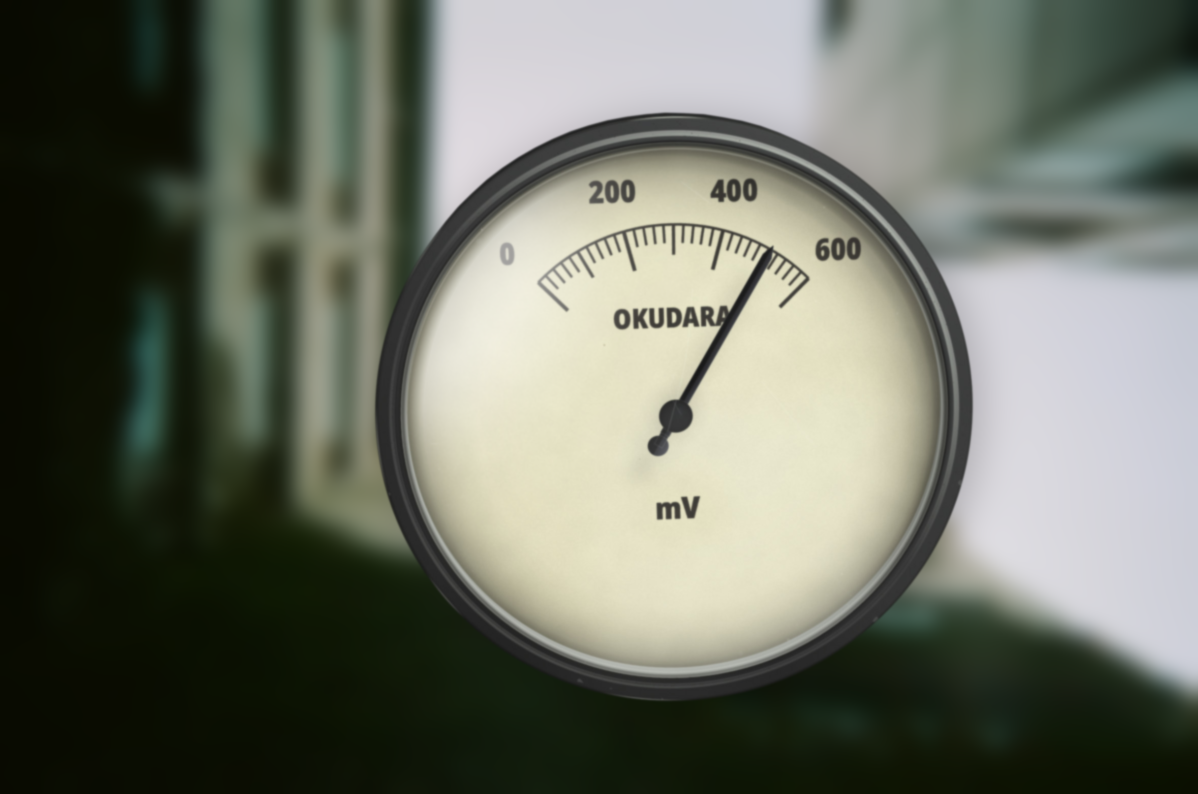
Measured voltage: 500 (mV)
